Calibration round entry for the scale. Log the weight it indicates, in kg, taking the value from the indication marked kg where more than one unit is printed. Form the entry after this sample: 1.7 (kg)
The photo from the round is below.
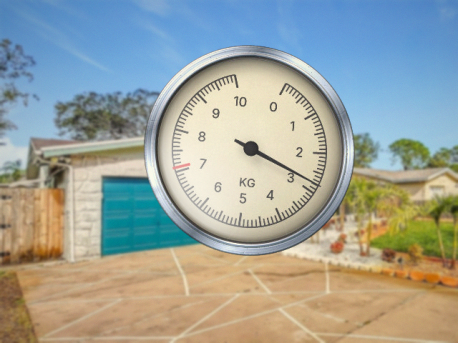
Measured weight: 2.8 (kg)
